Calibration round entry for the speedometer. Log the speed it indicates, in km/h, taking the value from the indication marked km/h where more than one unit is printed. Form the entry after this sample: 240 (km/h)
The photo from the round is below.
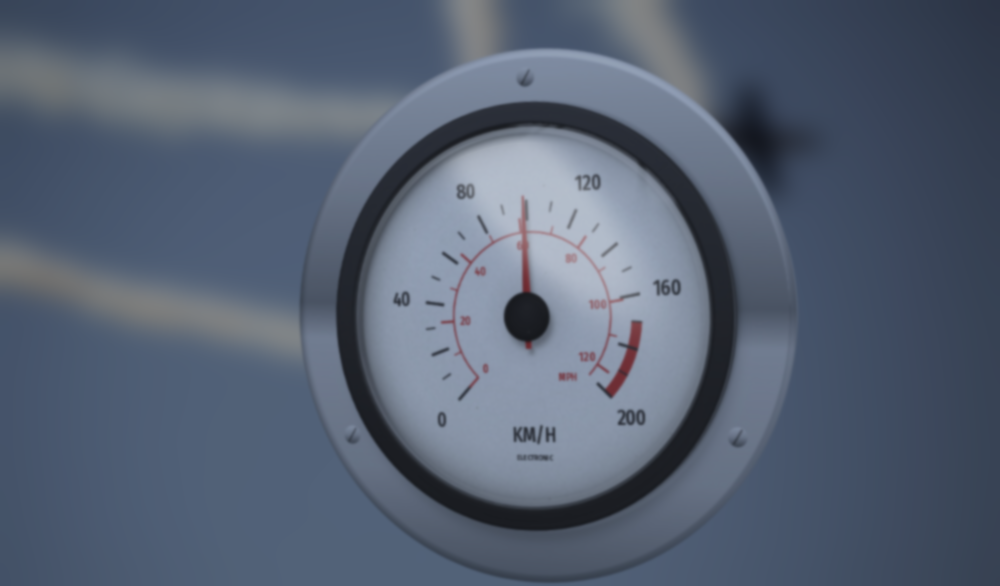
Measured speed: 100 (km/h)
